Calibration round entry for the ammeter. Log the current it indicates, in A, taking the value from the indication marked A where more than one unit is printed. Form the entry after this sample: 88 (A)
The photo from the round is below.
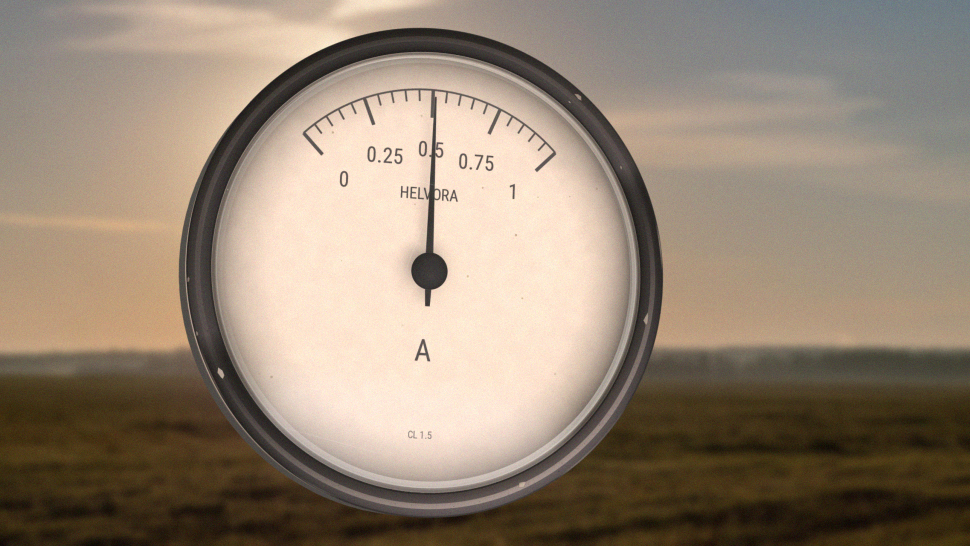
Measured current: 0.5 (A)
